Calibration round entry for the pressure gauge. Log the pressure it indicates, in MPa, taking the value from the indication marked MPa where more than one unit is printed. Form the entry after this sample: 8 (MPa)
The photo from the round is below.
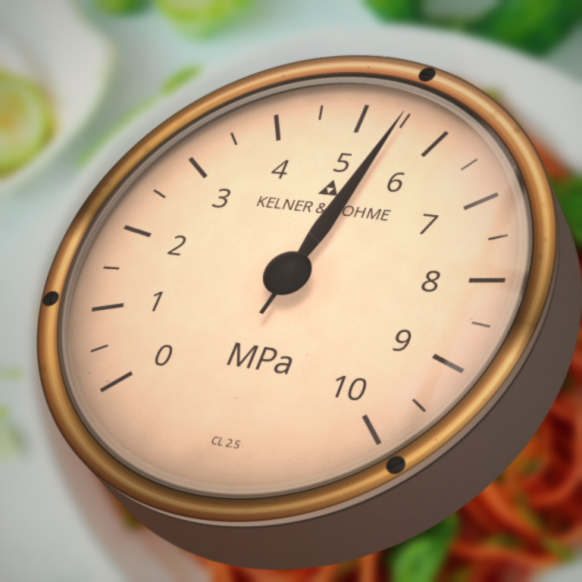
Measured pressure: 5.5 (MPa)
